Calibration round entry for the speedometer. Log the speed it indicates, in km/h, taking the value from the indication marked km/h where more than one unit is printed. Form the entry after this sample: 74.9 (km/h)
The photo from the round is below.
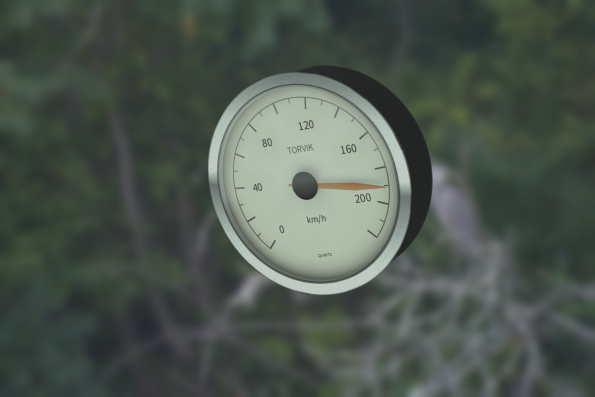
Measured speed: 190 (km/h)
